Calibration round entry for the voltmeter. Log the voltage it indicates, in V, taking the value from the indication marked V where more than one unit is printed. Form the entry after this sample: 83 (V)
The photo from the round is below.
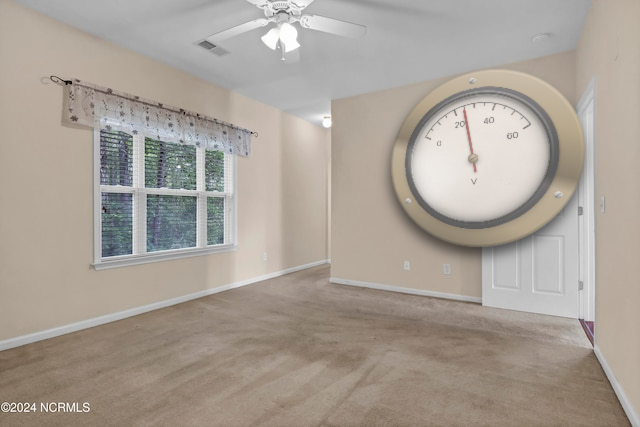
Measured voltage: 25 (V)
